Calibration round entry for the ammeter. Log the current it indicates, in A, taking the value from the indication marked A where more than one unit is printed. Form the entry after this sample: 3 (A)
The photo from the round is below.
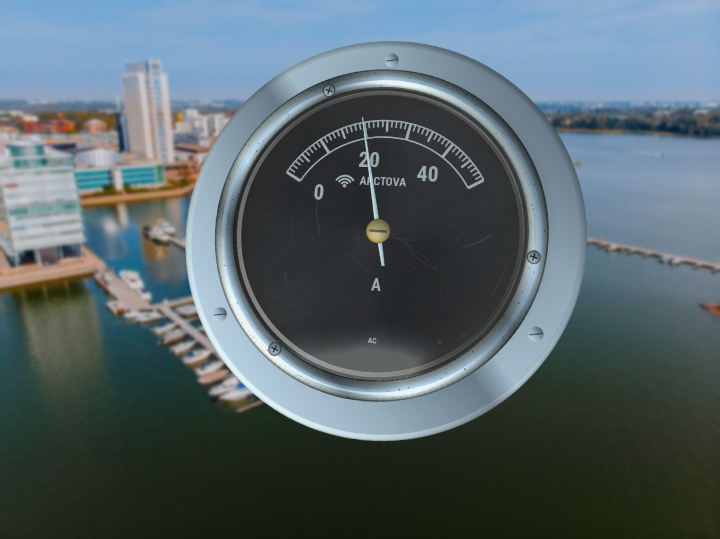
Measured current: 20 (A)
